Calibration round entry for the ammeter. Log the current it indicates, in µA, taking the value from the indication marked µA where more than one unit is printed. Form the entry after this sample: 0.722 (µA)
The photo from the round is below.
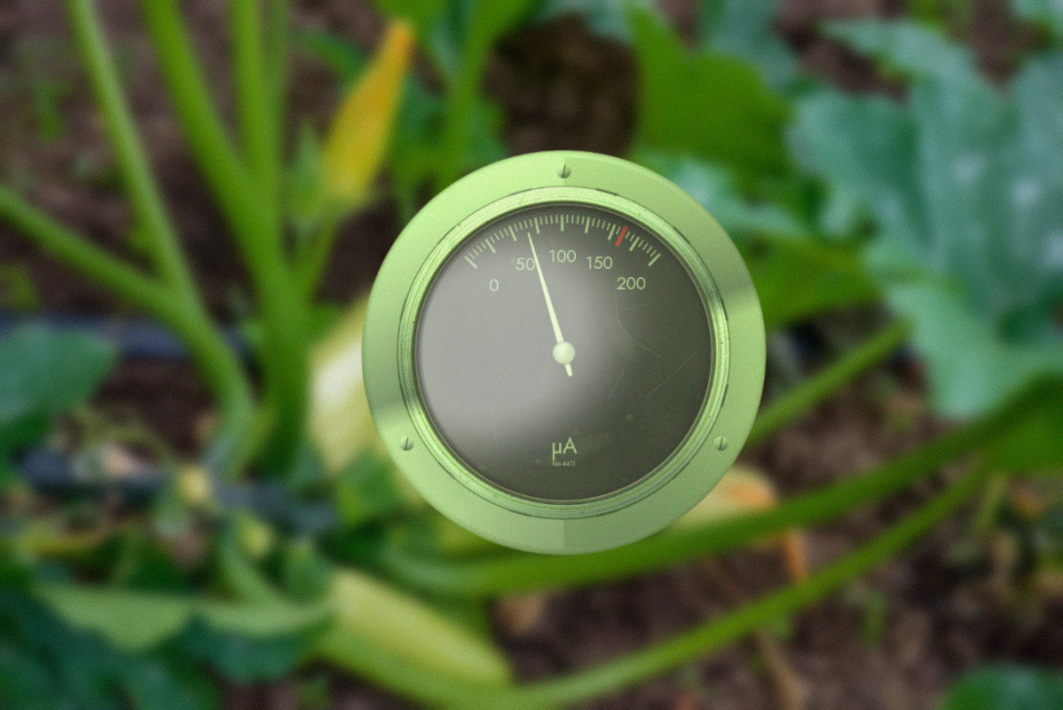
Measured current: 65 (µA)
